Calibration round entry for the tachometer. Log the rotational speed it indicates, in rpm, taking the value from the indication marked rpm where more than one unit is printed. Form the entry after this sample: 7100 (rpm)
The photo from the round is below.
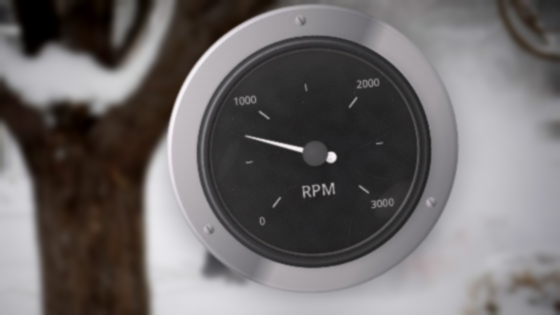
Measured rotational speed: 750 (rpm)
